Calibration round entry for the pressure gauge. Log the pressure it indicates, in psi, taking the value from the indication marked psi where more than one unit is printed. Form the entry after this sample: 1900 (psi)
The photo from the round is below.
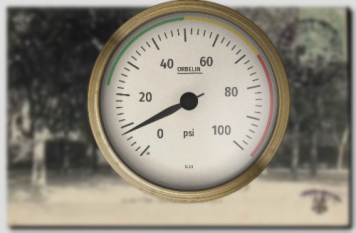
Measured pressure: 8 (psi)
